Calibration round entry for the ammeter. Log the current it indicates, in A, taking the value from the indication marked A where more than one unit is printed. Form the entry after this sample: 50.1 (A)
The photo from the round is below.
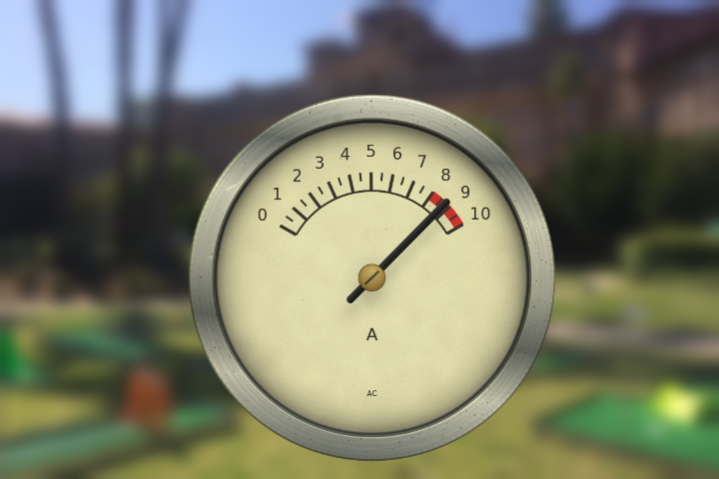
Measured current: 8.75 (A)
